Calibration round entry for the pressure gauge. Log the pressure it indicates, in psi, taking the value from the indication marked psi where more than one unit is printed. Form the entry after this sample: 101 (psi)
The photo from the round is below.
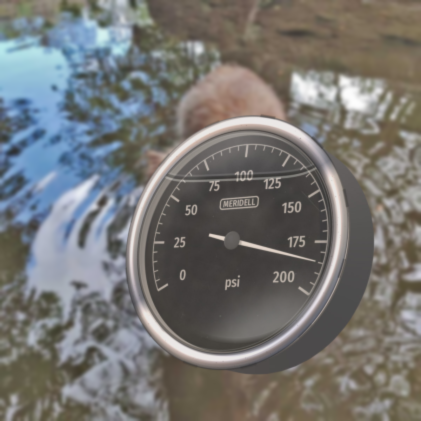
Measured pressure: 185 (psi)
